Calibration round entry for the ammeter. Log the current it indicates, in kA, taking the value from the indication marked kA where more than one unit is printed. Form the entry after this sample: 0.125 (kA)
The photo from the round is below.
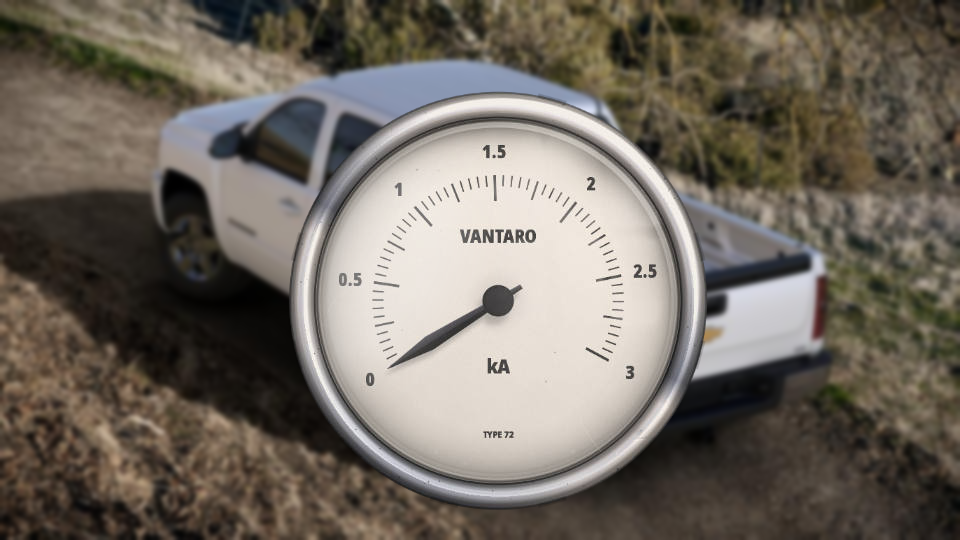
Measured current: 0 (kA)
